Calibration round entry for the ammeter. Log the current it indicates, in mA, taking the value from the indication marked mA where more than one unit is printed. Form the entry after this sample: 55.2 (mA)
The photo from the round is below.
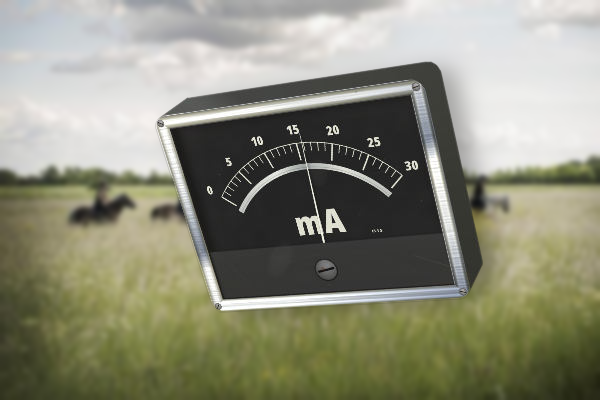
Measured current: 16 (mA)
